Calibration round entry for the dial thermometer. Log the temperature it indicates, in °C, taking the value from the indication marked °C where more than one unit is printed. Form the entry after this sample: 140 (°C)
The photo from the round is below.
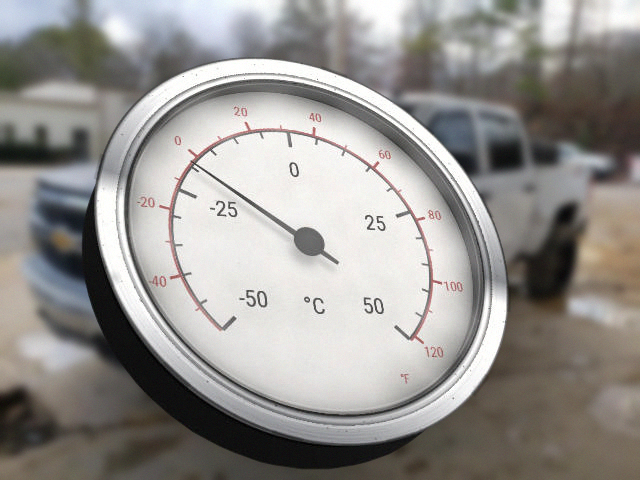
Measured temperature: -20 (°C)
